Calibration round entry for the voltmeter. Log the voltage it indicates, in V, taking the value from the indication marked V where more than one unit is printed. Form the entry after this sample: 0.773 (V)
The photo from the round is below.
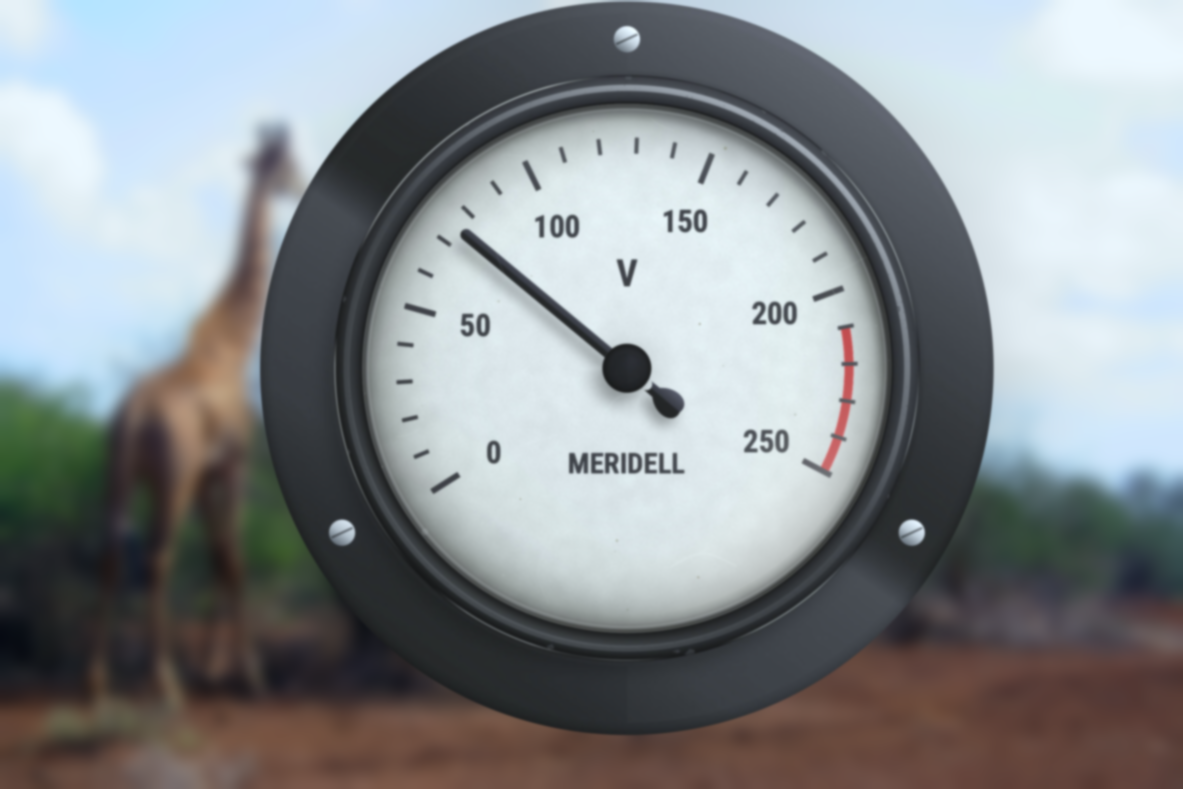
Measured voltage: 75 (V)
